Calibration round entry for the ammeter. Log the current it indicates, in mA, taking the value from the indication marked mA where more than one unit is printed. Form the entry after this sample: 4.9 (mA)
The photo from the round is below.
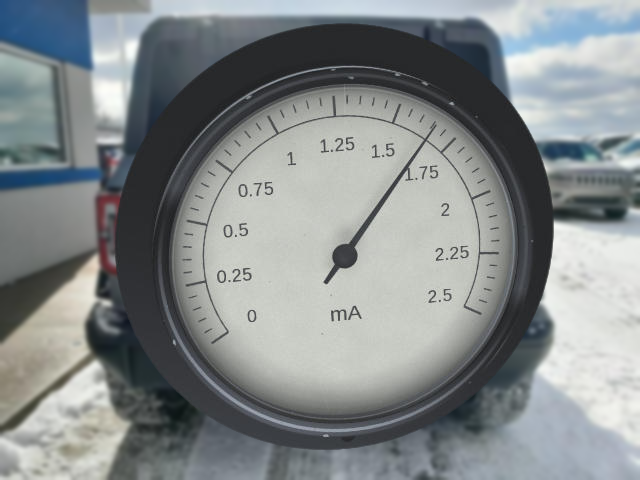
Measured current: 1.65 (mA)
